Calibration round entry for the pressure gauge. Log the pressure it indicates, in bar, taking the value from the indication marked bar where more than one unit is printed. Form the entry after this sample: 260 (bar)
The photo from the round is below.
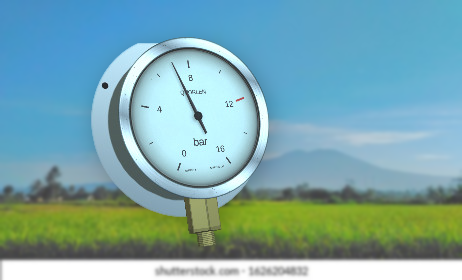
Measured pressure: 7 (bar)
